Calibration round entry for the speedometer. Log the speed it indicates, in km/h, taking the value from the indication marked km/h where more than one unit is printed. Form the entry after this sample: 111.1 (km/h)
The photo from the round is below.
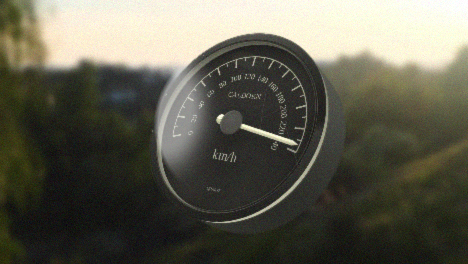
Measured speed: 235 (km/h)
